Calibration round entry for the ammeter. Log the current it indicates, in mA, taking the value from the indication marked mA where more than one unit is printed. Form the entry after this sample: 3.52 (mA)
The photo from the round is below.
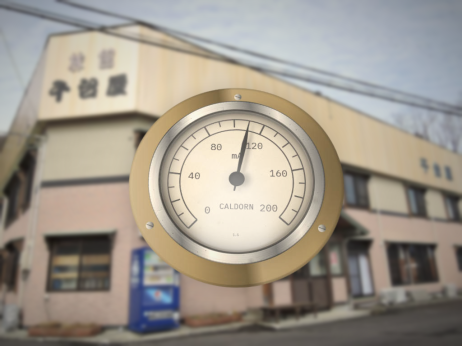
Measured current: 110 (mA)
